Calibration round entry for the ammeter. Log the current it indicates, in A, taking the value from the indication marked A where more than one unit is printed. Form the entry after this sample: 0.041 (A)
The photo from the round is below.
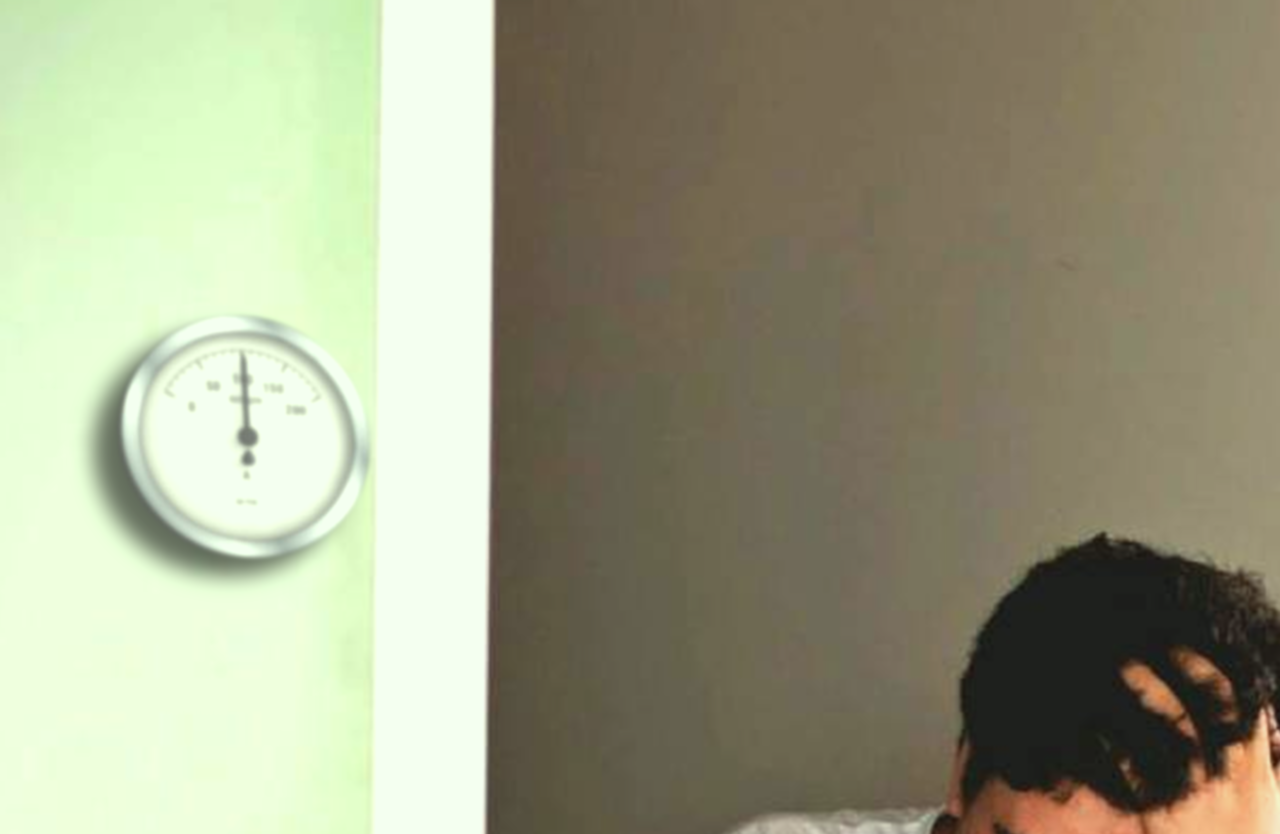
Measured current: 100 (A)
